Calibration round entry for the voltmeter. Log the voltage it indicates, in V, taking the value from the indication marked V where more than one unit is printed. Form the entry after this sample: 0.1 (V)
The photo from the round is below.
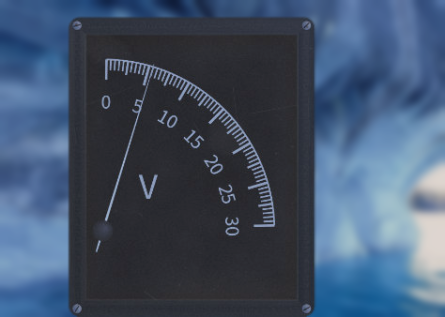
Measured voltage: 5.5 (V)
